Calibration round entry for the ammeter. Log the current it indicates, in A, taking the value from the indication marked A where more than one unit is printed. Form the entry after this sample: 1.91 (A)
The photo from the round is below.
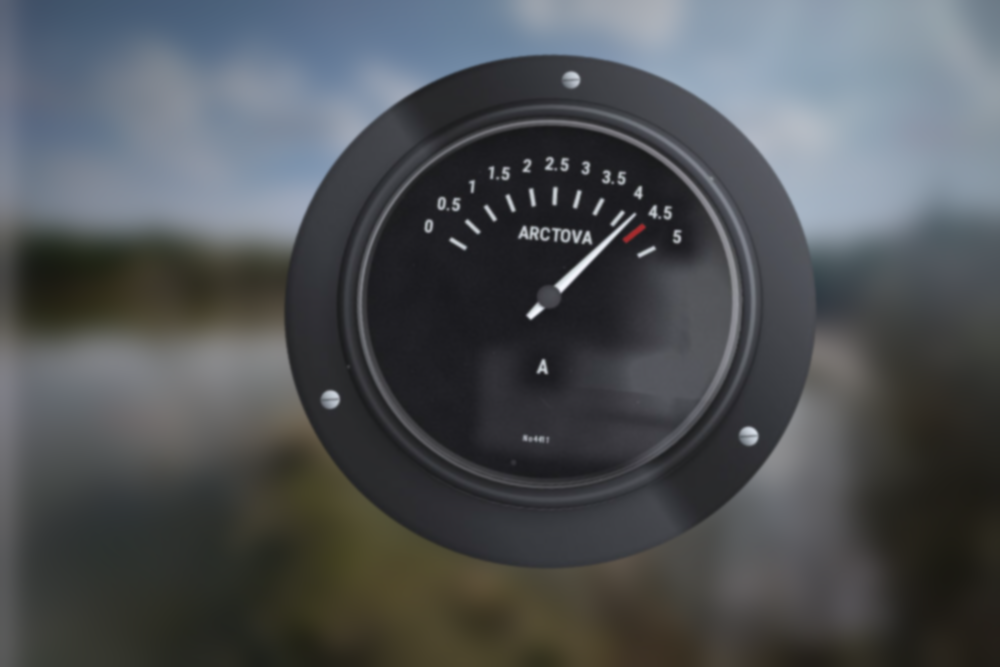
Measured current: 4.25 (A)
